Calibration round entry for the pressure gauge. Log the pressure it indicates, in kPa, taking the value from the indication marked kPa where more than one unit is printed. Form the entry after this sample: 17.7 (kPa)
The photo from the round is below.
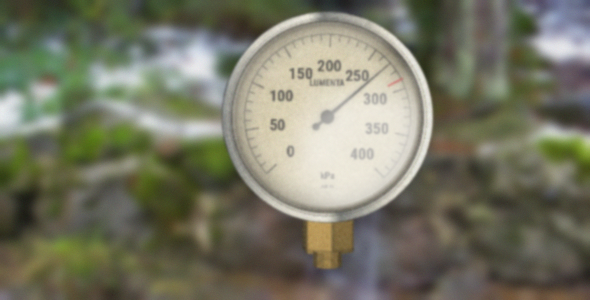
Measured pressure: 270 (kPa)
